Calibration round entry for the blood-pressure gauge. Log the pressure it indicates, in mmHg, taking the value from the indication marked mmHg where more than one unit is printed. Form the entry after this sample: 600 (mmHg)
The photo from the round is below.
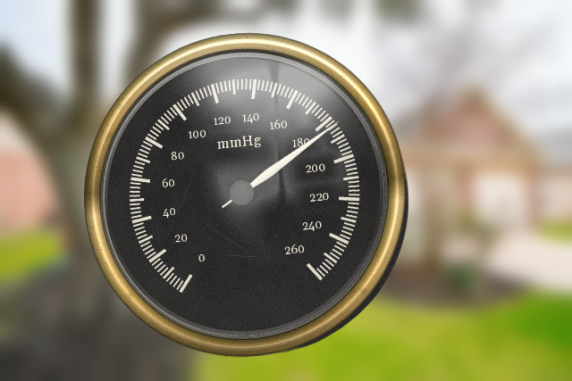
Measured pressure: 184 (mmHg)
